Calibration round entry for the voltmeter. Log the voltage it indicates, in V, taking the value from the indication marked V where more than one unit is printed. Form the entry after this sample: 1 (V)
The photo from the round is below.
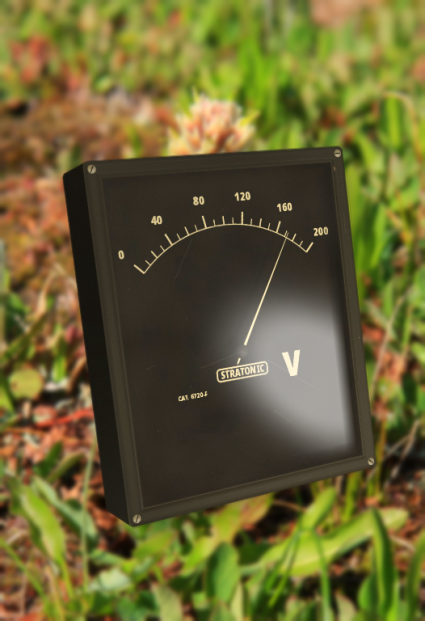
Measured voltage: 170 (V)
